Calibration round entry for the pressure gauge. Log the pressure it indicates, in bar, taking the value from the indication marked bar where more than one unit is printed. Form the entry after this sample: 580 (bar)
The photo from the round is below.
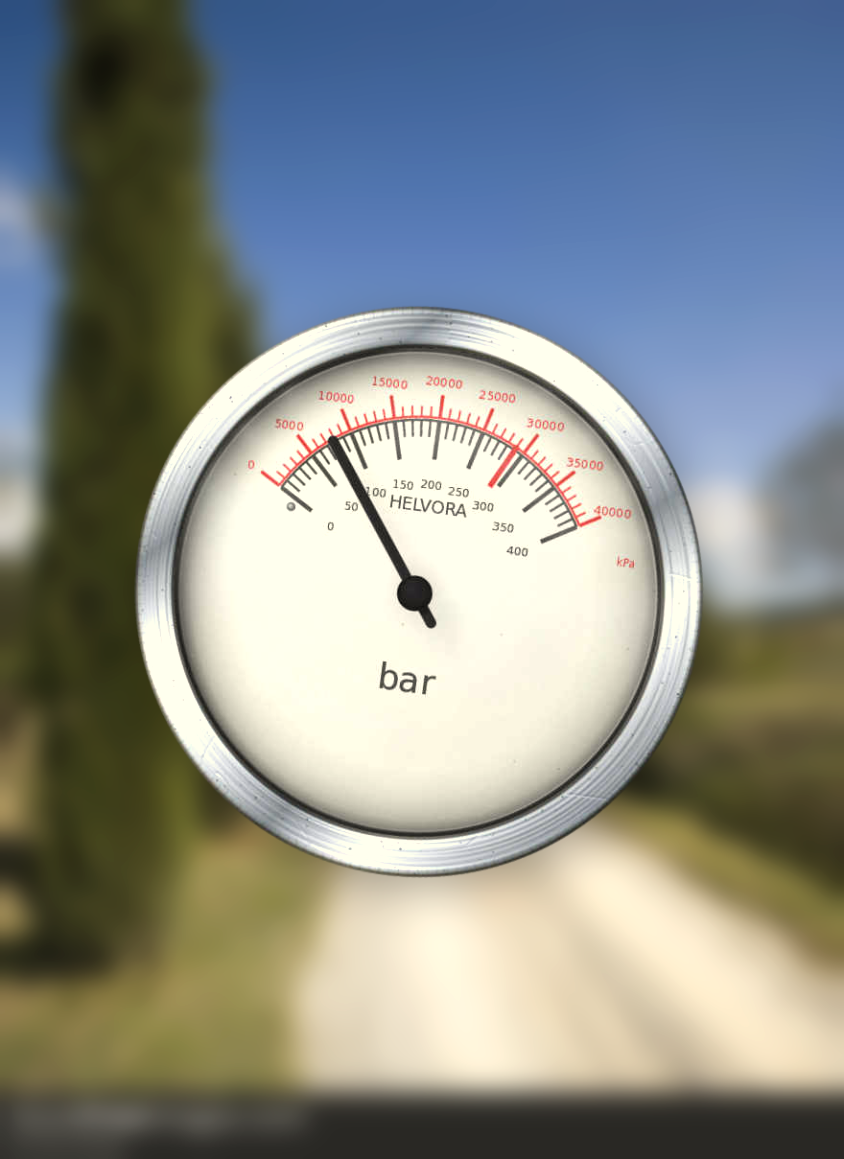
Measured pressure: 80 (bar)
